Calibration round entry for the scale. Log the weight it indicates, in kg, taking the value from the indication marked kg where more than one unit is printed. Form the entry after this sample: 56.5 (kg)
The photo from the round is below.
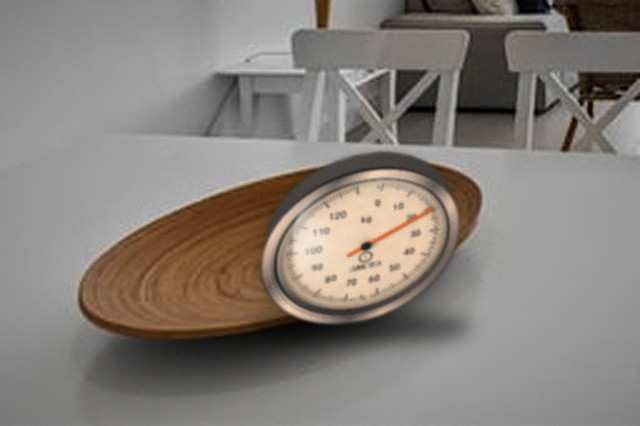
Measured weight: 20 (kg)
